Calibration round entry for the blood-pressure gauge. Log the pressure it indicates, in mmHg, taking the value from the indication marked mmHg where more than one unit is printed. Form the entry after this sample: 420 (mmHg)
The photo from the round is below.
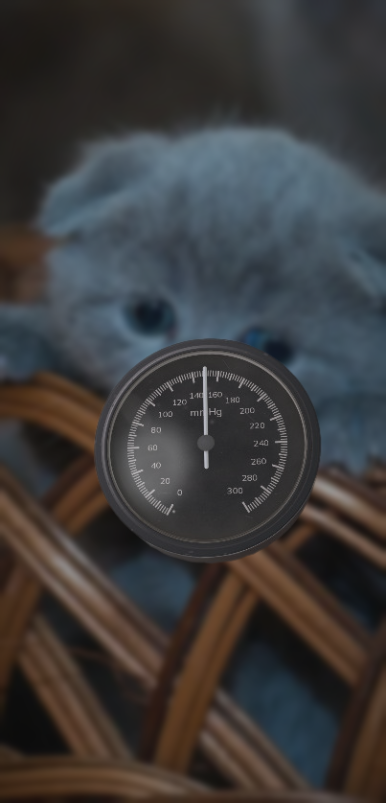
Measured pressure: 150 (mmHg)
